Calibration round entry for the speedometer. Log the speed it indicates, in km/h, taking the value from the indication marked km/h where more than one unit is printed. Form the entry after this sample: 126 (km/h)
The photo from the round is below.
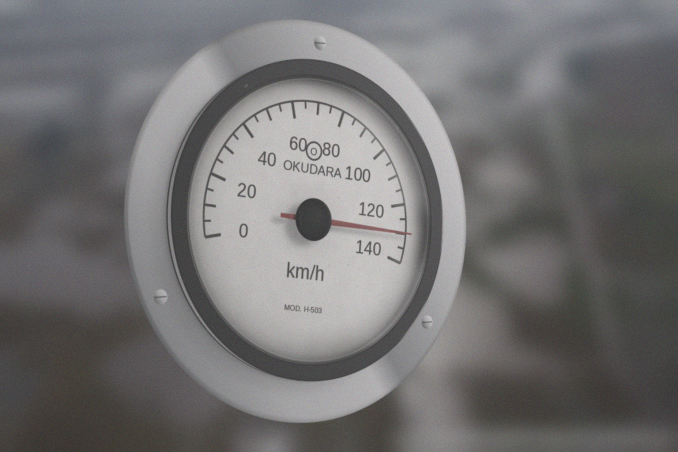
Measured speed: 130 (km/h)
